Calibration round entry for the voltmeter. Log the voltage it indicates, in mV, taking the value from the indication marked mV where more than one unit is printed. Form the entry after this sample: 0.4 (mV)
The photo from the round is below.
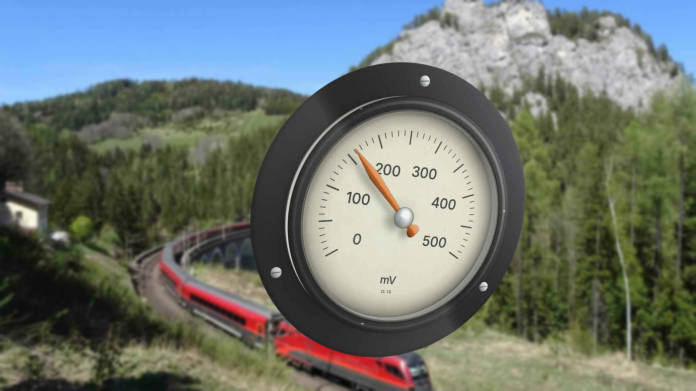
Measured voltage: 160 (mV)
